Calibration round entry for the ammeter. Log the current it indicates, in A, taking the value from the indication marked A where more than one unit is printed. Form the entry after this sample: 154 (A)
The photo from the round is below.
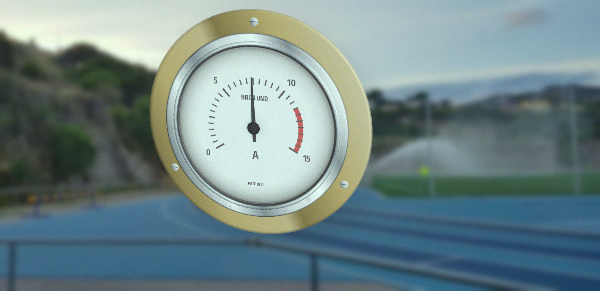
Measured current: 7.5 (A)
